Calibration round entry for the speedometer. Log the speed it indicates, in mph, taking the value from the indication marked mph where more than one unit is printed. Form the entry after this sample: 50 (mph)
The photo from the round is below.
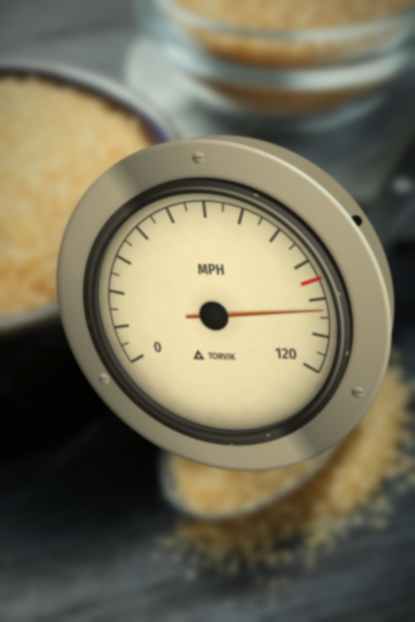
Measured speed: 102.5 (mph)
